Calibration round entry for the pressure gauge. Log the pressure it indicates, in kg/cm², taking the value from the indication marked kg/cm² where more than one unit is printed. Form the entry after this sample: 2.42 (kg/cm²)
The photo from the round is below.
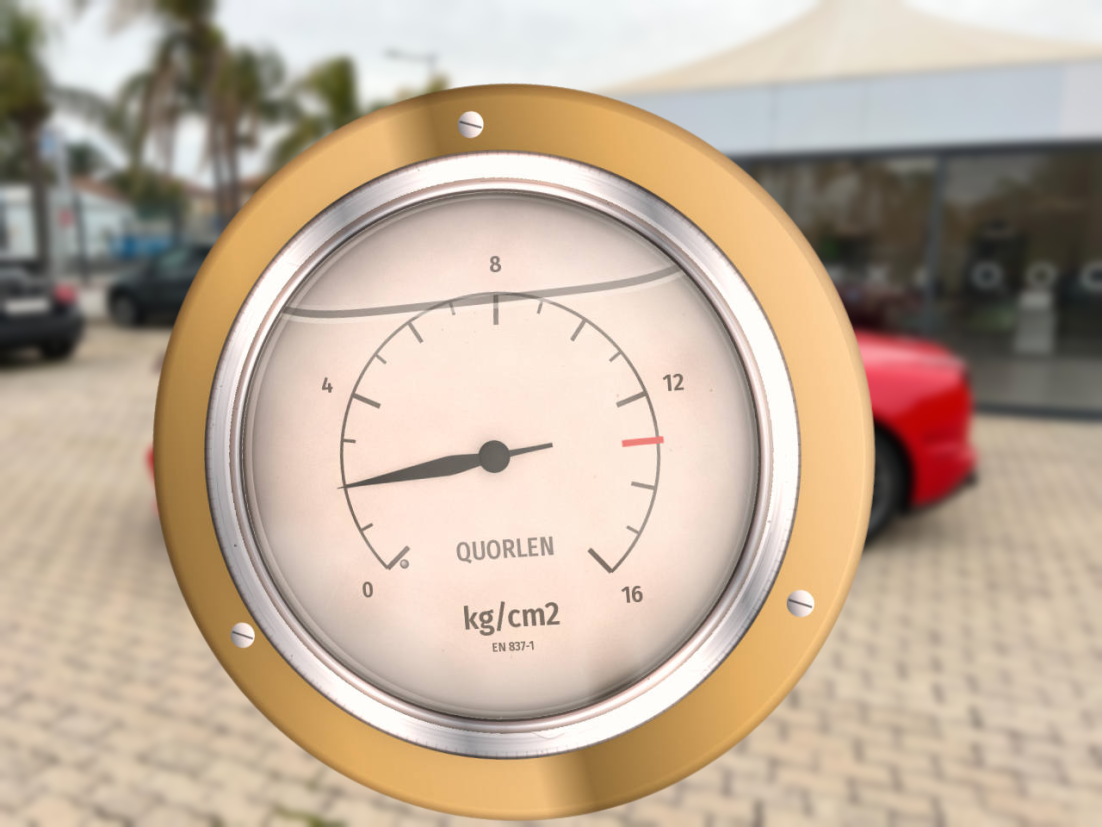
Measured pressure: 2 (kg/cm²)
